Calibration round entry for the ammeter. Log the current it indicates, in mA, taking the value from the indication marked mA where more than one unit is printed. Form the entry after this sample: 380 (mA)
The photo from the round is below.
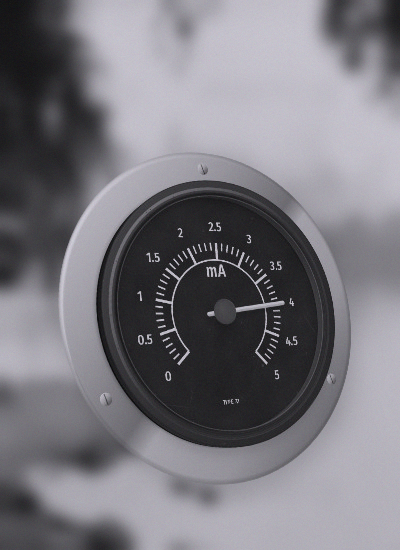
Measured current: 4 (mA)
